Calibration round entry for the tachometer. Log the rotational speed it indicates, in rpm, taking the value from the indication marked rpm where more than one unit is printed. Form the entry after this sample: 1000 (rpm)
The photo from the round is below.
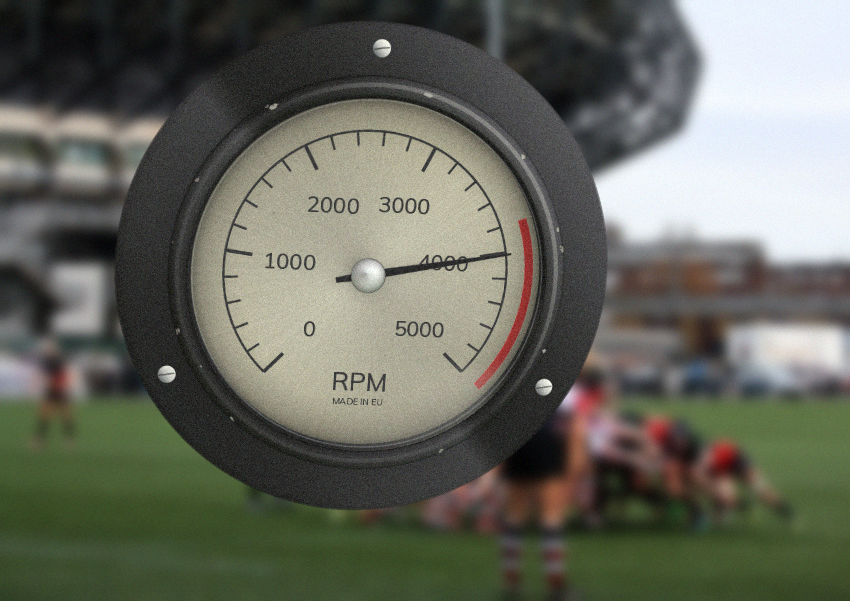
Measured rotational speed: 4000 (rpm)
